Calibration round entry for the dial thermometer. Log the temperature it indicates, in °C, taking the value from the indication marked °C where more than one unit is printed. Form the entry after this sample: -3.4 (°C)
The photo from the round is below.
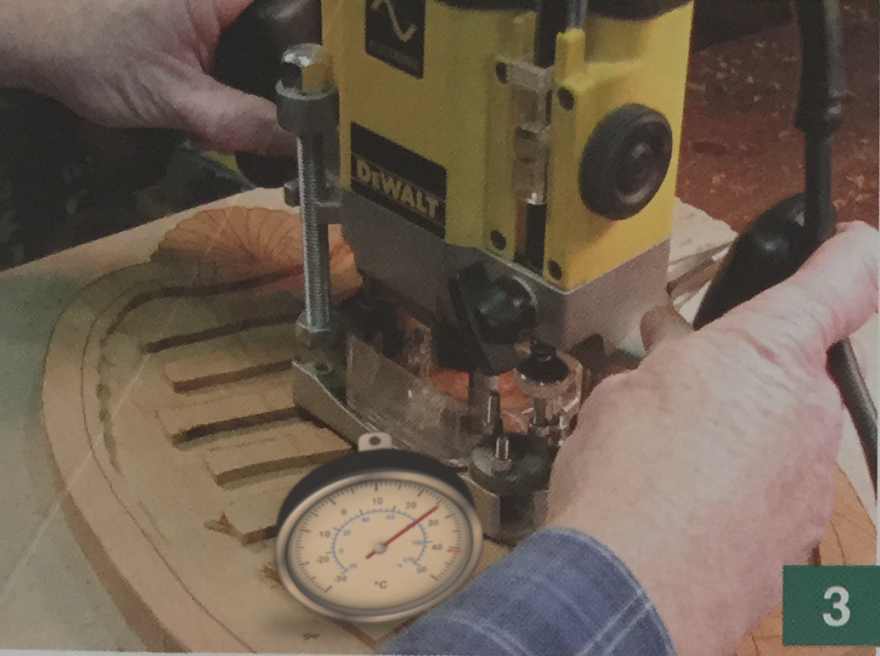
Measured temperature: 25 (°C)
